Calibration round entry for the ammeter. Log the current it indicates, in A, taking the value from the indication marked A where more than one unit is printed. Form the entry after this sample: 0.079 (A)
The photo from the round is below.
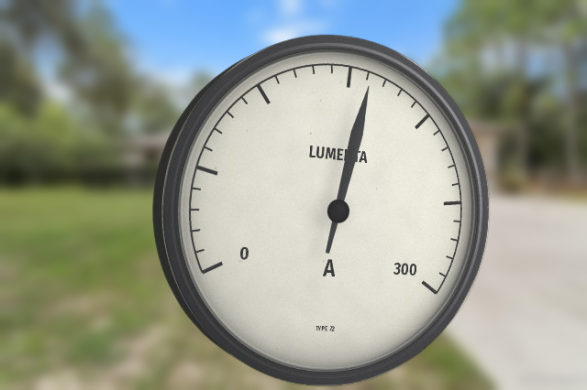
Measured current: 160 (A)
